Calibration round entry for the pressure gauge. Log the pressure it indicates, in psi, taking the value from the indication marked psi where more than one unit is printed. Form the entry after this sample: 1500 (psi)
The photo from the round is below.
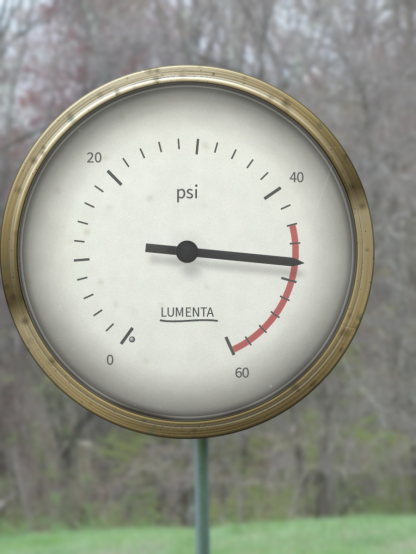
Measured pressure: 48 (psi)
